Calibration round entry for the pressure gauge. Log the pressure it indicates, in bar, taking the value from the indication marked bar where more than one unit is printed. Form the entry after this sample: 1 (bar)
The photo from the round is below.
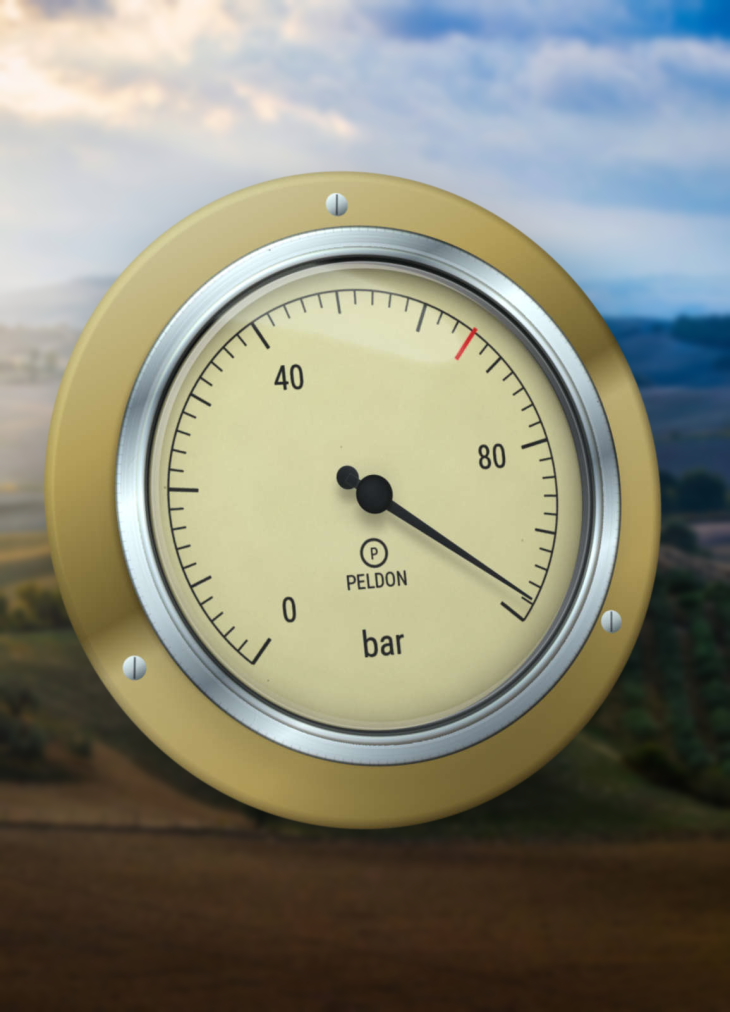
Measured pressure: 98 (bar)
